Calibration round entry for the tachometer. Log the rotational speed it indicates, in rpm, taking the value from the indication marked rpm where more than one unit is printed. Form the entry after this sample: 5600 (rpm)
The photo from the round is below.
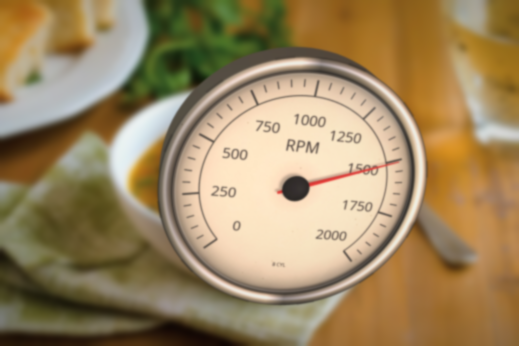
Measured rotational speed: 1500 (rpm)
